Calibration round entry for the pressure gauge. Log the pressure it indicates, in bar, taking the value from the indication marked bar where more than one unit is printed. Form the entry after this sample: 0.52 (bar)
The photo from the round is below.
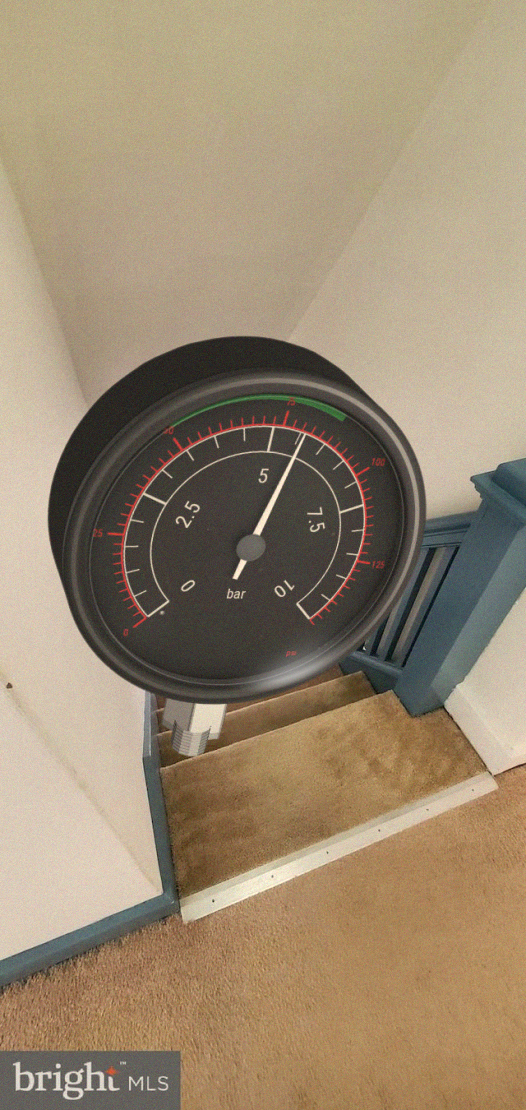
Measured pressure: 5.5 (bar)
